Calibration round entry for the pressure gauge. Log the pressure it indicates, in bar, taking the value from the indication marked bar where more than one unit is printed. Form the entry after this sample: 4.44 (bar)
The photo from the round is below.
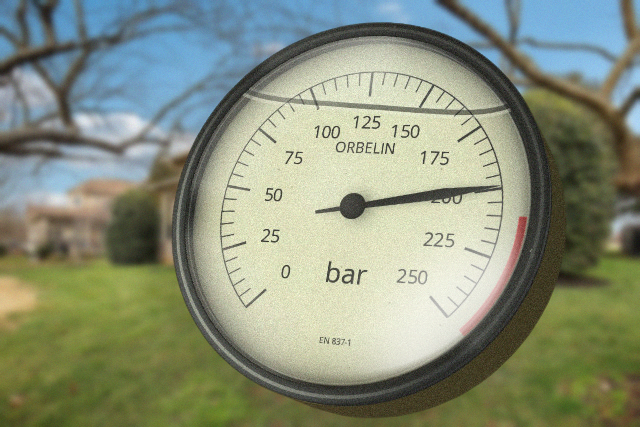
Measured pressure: 200 (bar)
